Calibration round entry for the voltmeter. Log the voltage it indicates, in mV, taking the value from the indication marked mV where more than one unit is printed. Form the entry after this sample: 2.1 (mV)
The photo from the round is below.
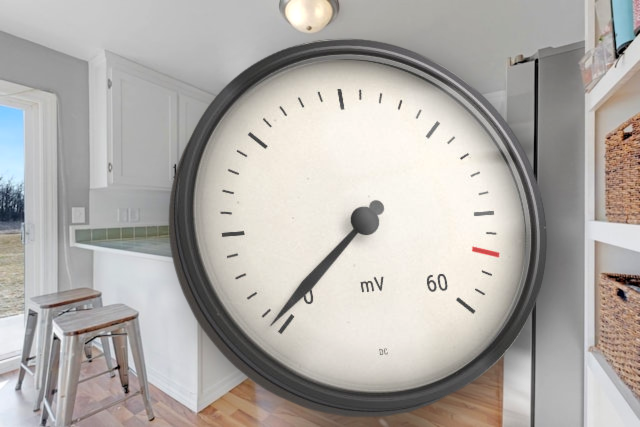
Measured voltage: 1 (mV)
